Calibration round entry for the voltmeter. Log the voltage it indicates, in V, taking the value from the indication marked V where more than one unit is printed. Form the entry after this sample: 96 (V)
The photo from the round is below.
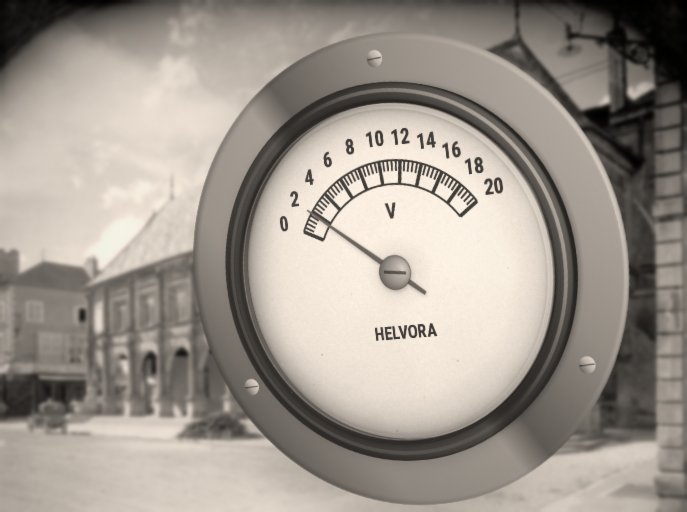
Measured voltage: 2 (V)
